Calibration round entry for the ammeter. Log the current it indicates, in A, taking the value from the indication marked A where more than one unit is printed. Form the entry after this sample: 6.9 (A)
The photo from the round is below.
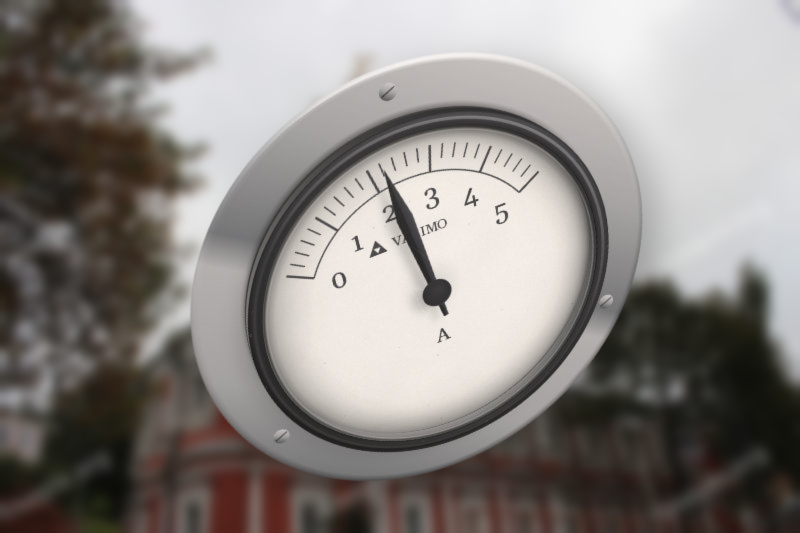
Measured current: 2.2 (A)
